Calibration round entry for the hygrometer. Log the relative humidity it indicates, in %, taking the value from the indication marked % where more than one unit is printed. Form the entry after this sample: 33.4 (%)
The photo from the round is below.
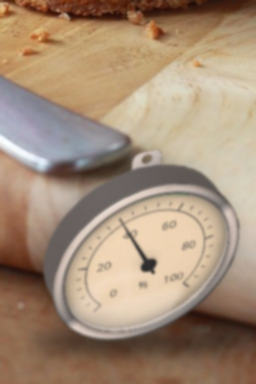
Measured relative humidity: 40 (%)
